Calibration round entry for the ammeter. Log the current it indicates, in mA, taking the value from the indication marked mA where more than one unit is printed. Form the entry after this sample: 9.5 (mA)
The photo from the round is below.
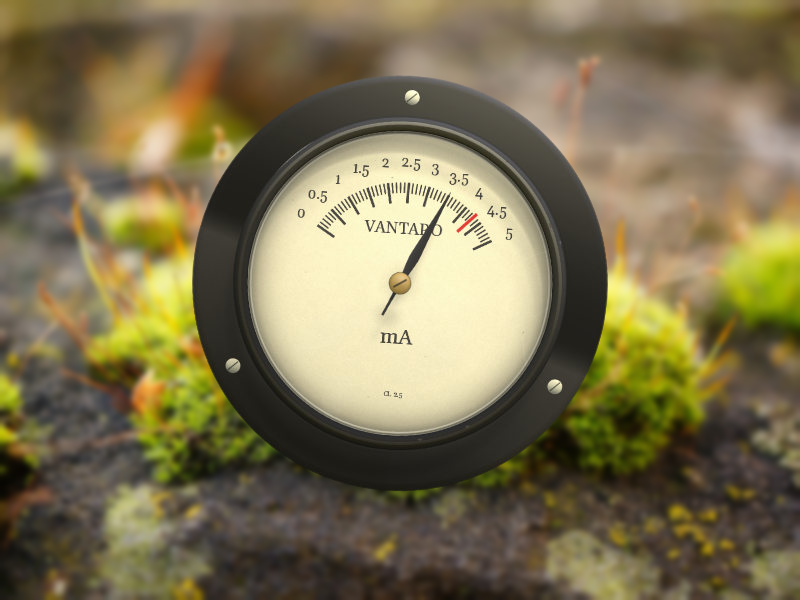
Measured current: 3.5 (mA)
